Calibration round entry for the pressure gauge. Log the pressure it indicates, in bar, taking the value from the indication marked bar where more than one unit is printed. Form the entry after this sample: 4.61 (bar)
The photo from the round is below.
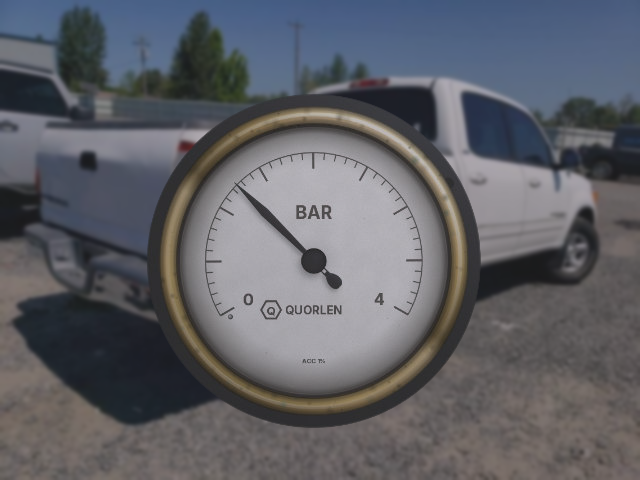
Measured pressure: 1.25 (bar)
